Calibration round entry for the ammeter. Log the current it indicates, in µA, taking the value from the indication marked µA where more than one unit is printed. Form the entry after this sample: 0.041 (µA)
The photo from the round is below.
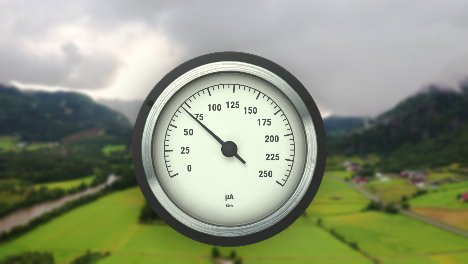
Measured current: 70 (µA)
